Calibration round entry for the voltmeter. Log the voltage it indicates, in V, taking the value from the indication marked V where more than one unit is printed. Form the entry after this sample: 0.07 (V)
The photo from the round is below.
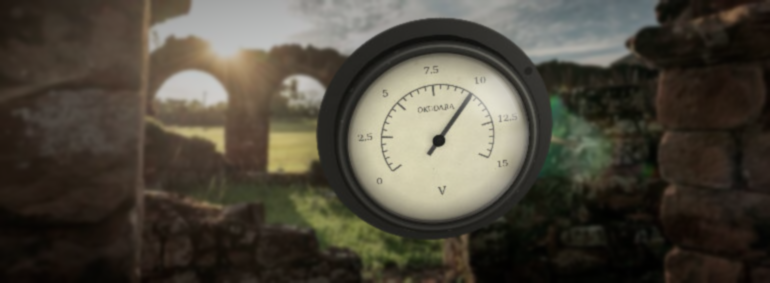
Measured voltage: 10 (V)
